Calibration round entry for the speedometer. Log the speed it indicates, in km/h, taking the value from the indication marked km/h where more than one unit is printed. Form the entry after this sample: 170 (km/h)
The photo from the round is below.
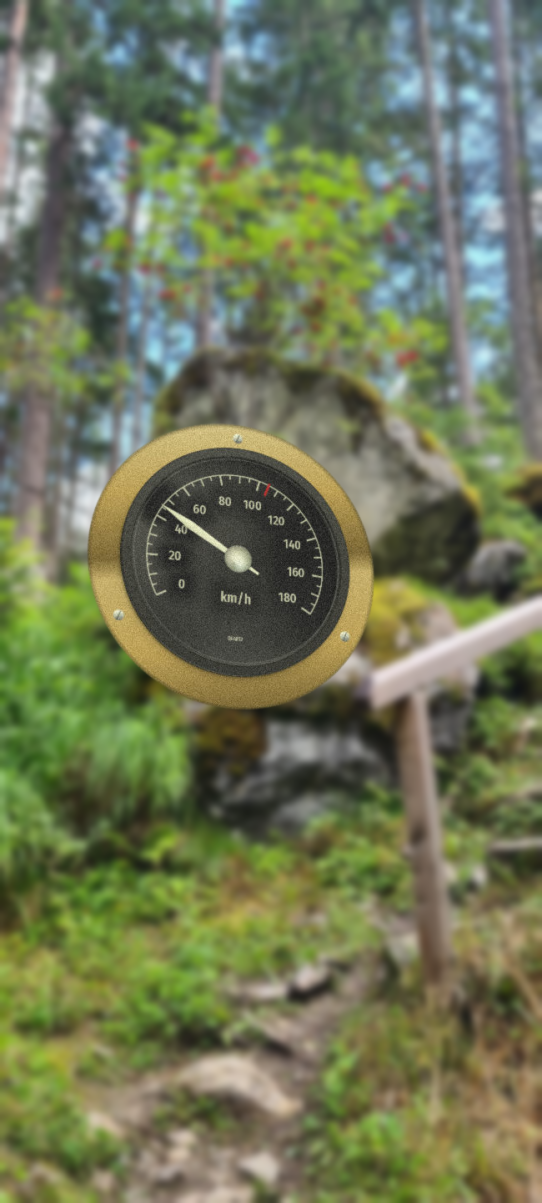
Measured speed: 45 (km/h)
